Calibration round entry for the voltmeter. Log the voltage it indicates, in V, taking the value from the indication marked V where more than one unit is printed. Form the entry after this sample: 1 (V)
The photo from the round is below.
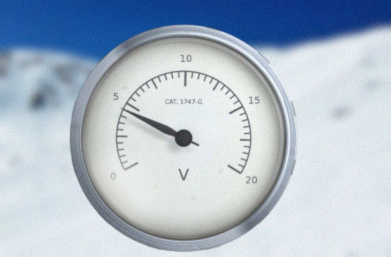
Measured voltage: 4.5 (V)
